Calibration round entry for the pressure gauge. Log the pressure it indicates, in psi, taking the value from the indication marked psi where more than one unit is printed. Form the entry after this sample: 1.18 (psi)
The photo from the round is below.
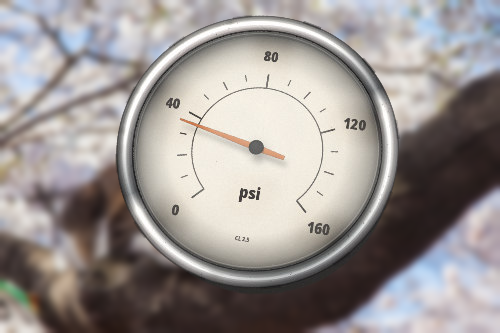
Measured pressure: 35 (psi)
